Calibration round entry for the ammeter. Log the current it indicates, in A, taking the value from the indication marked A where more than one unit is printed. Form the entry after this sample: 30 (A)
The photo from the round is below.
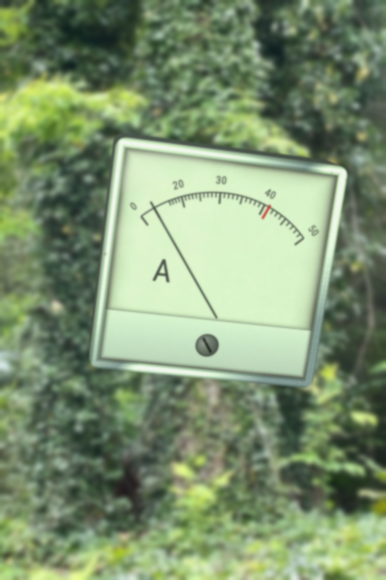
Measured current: 10 (A)
